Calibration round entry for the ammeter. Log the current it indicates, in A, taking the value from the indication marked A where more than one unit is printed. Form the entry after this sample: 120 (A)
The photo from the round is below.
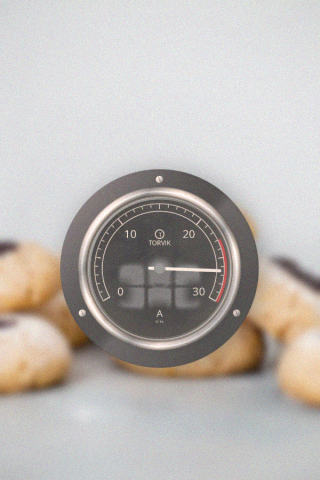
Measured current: 26.5 (A)
